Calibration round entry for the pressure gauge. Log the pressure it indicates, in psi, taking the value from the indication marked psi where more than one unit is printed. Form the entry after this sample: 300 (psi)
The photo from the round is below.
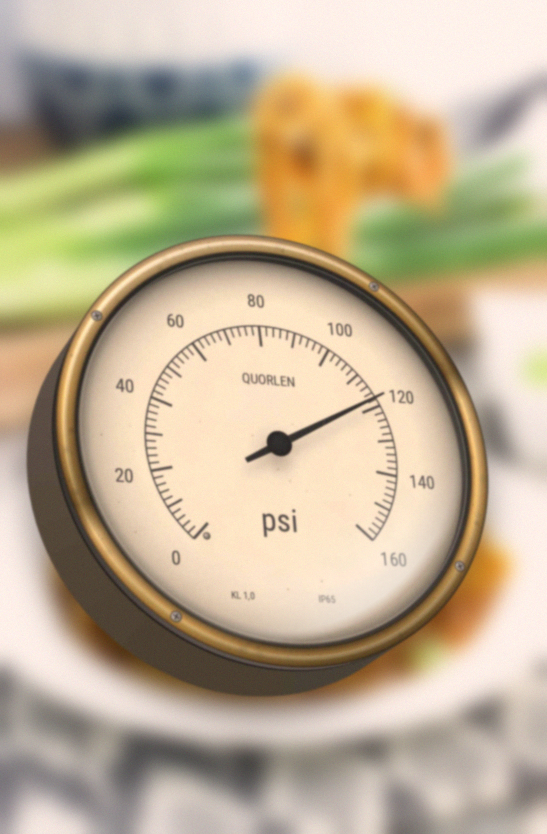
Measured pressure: 118 (psi)
